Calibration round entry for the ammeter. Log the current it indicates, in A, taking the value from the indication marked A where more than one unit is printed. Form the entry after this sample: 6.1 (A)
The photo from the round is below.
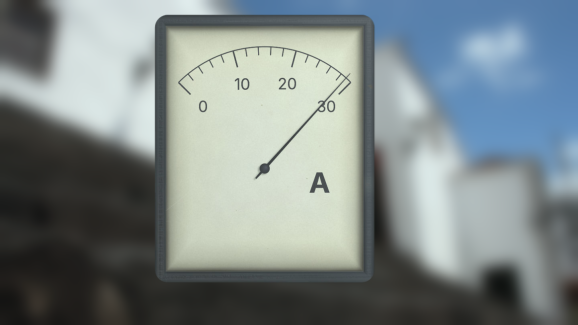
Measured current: 29 (A)
